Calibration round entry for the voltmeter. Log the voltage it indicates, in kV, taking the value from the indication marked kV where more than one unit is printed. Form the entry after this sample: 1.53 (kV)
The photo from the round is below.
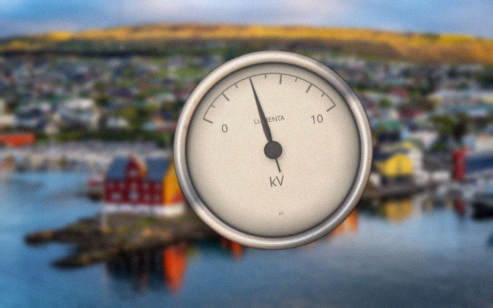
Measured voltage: 4 (kV)
